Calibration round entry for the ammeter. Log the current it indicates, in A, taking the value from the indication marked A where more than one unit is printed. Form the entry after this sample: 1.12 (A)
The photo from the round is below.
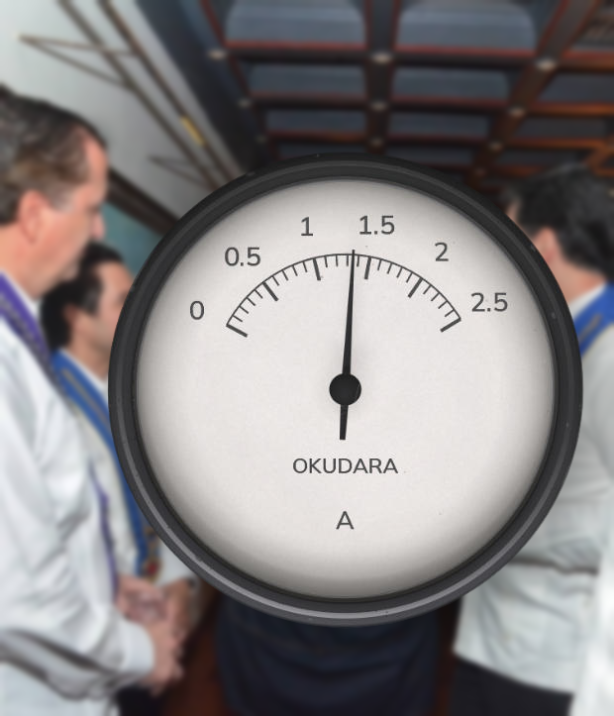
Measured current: 1.35 (A)
